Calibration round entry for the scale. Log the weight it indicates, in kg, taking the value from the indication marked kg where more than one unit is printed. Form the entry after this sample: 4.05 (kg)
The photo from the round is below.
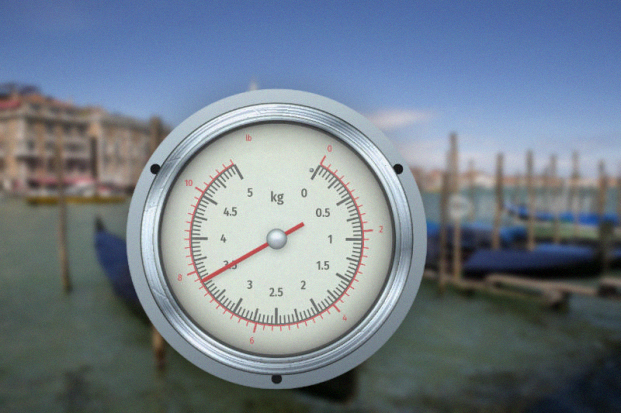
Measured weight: 3.5 (kg)
